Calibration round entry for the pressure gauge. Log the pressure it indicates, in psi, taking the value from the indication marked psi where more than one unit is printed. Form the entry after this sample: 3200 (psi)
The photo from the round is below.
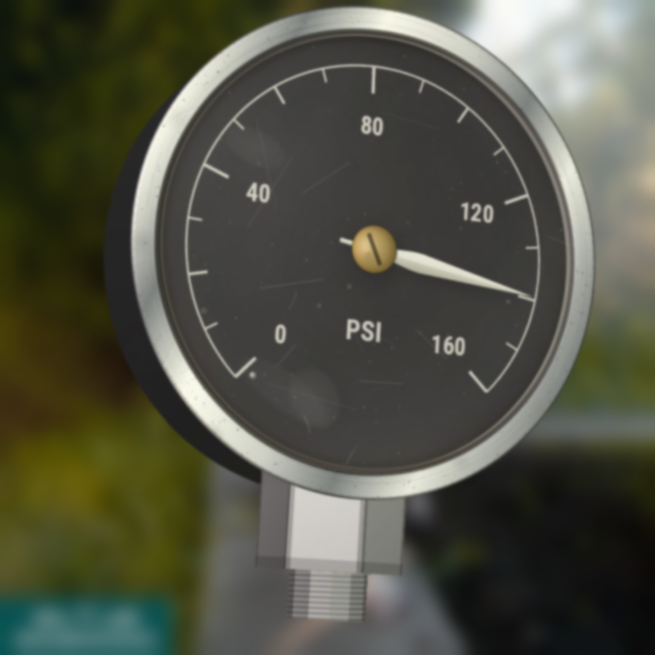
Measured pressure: 140 (psi)
